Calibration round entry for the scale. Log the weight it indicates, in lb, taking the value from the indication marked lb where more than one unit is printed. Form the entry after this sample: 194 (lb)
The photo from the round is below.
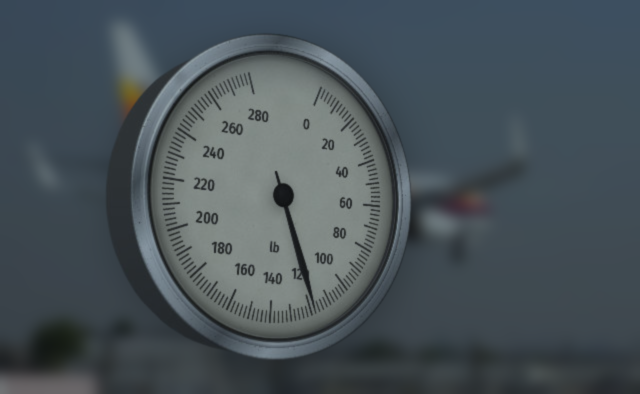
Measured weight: 120 (lb)
